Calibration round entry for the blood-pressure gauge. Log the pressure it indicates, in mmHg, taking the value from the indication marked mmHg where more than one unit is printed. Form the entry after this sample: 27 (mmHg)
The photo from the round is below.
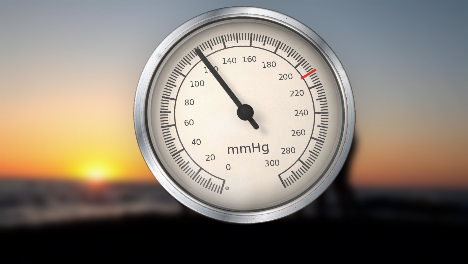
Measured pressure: 120 (mmHg)
